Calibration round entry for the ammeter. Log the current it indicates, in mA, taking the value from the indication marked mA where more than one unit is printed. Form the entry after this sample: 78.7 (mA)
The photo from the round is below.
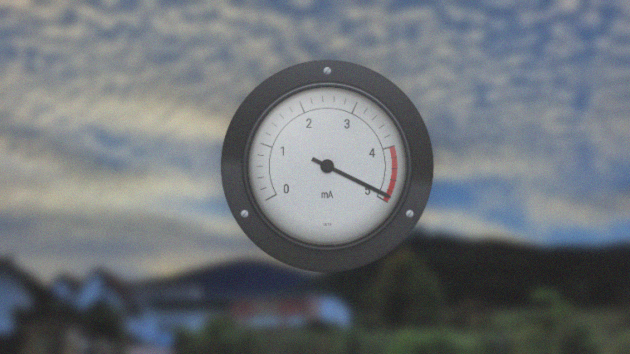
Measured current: 4.9 (mA)
